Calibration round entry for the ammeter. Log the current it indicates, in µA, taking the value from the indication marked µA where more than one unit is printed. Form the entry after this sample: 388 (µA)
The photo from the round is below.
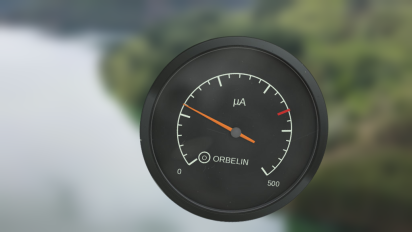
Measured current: 120 (µA)
